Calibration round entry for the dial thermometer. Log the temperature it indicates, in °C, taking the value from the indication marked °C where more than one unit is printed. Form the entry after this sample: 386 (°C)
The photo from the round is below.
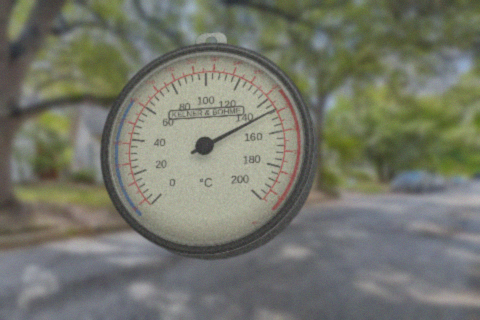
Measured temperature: 148 (°C)
